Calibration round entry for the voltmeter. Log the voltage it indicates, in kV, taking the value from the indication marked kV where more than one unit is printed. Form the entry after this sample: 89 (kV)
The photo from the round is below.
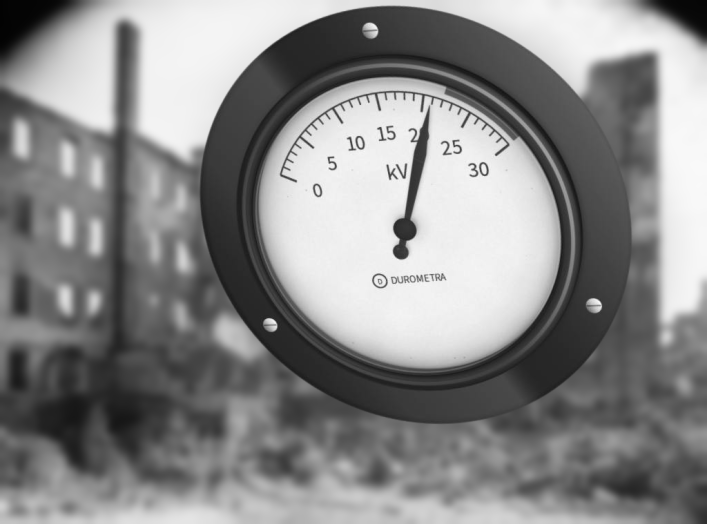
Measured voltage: 21 (kV)
